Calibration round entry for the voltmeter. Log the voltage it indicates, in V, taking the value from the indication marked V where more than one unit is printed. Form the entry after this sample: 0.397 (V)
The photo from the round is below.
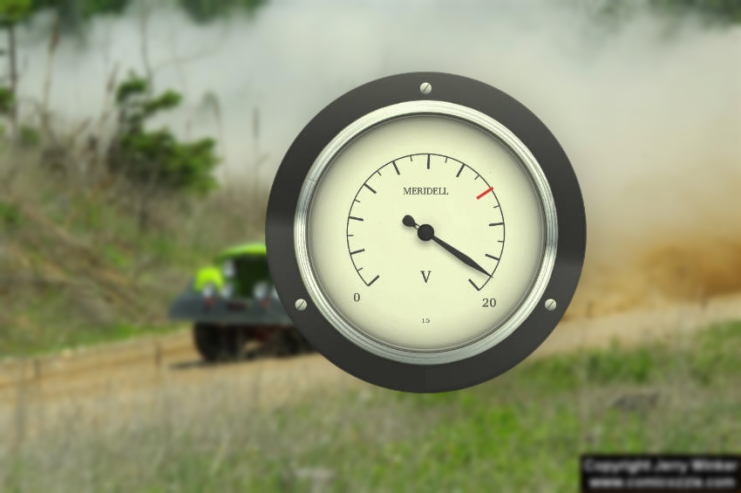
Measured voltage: 19 (V)
